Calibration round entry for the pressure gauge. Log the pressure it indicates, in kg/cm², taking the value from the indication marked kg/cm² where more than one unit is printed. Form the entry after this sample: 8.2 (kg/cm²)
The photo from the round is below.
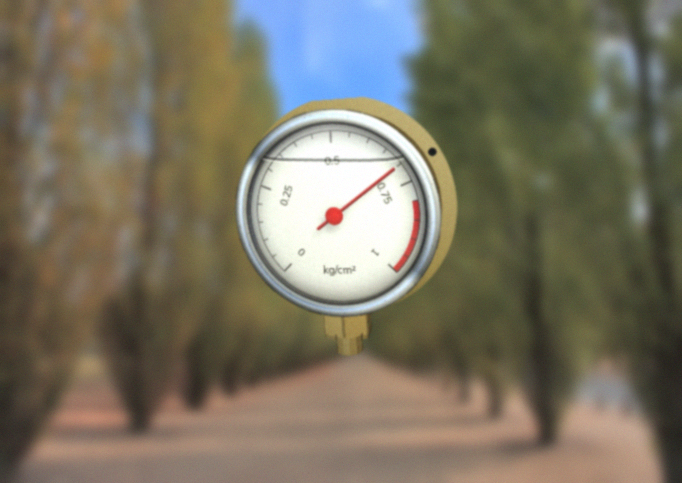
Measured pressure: 0.7 (kg/cm²)
